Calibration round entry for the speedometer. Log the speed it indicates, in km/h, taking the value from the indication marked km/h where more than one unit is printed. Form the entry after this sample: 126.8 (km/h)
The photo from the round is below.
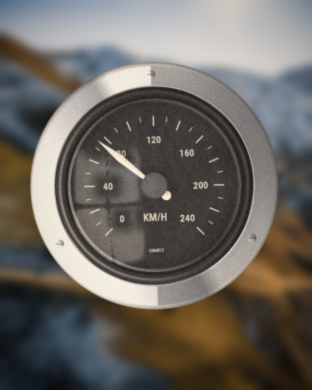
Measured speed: 75 (km/h)
